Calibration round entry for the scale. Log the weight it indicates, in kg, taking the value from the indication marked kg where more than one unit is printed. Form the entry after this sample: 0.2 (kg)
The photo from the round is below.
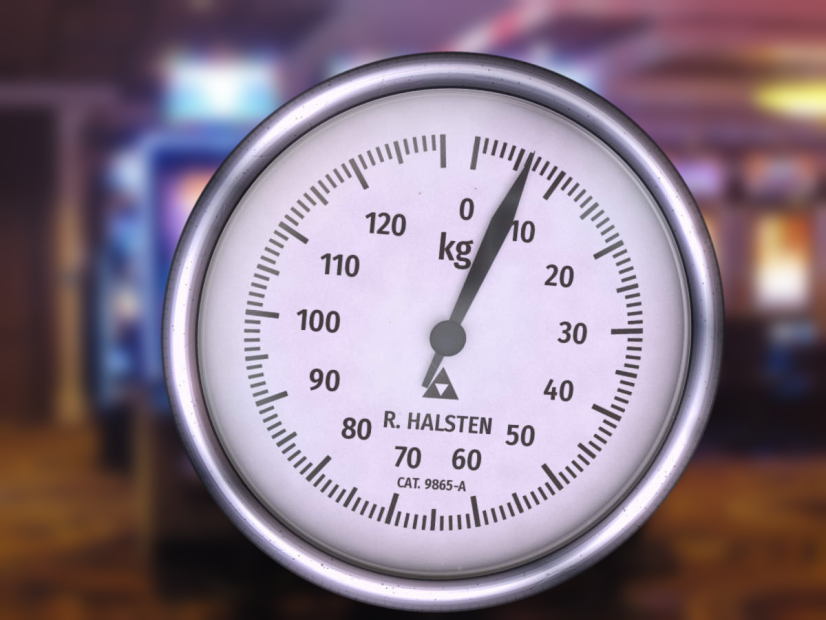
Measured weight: 6 (kg)
